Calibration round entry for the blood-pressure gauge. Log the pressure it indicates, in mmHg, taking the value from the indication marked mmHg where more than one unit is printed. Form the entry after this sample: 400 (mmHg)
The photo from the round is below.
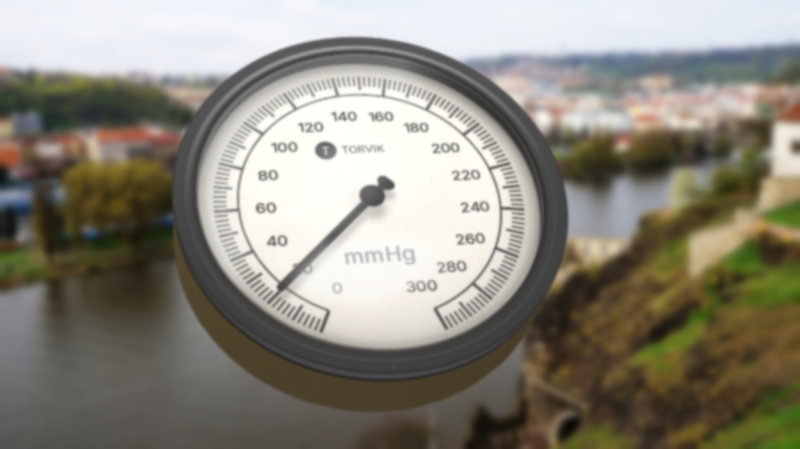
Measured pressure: 20 (mmHg)
